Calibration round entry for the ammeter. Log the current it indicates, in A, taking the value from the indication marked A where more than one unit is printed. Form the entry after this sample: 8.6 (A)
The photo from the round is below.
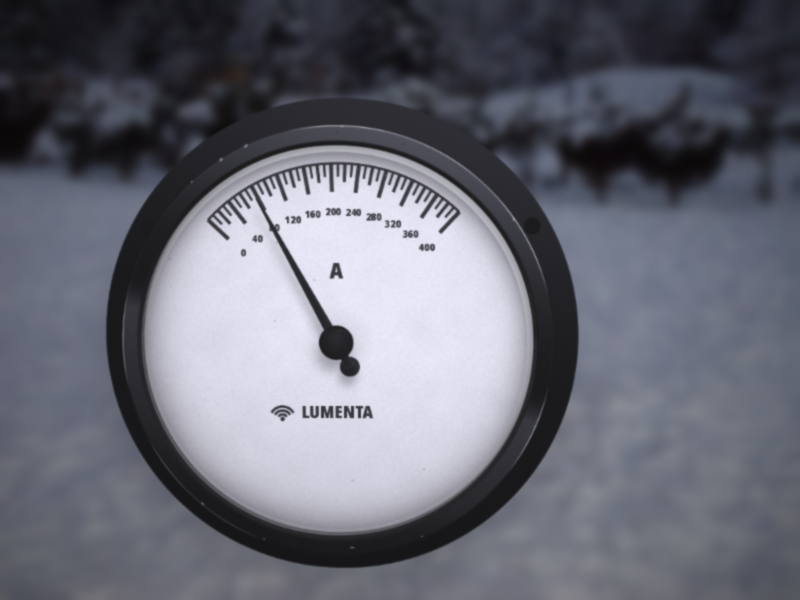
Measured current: 80 (A)
